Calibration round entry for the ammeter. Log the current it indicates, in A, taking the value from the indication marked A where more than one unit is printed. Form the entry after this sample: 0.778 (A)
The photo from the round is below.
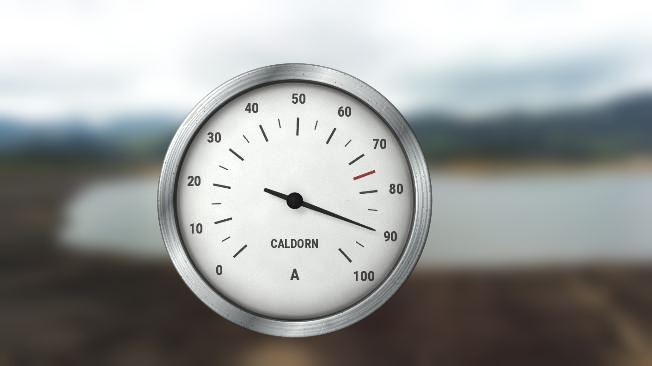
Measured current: 90 (A)
